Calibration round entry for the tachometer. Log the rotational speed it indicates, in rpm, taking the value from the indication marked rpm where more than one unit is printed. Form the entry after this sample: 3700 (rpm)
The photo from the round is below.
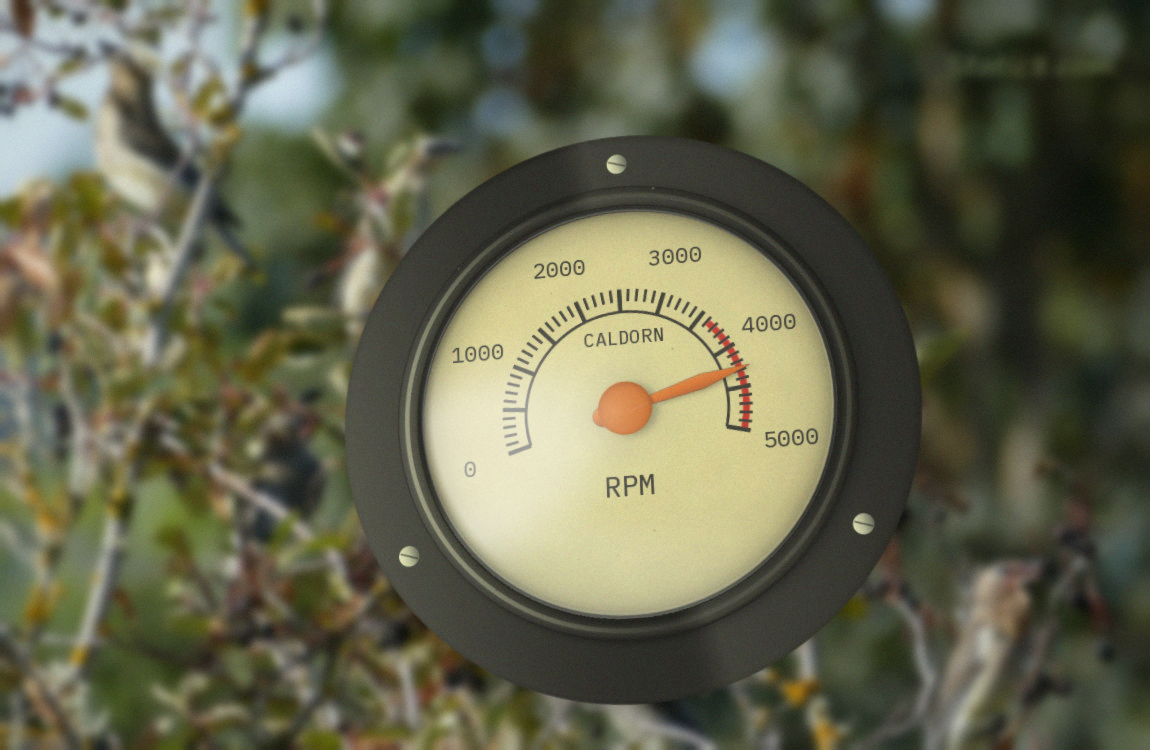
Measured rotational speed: 4300 (rpm)
